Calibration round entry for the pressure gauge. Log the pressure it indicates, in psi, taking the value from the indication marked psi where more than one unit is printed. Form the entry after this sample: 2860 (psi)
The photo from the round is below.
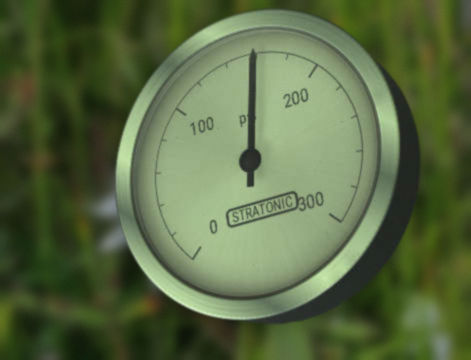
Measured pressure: 160 (psi)
